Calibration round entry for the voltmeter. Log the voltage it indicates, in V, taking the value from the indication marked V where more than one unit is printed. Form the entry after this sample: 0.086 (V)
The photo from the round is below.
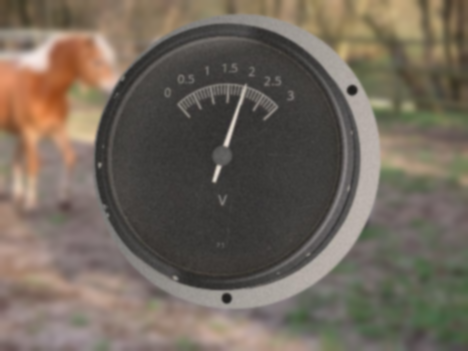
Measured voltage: 2 (V)
